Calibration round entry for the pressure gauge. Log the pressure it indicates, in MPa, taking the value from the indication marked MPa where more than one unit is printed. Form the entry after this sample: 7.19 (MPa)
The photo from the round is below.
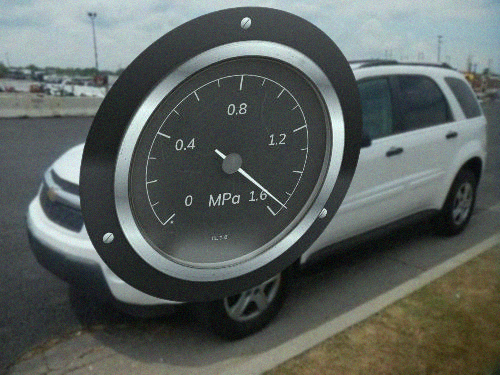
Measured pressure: 1.55 (MPa)
